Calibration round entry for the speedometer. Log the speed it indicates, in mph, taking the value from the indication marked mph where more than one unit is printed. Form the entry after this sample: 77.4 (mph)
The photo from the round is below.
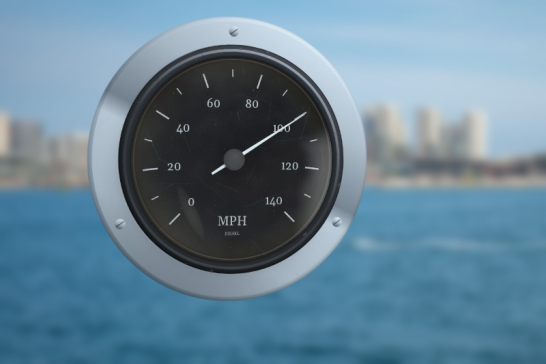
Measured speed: 100 (mph)
